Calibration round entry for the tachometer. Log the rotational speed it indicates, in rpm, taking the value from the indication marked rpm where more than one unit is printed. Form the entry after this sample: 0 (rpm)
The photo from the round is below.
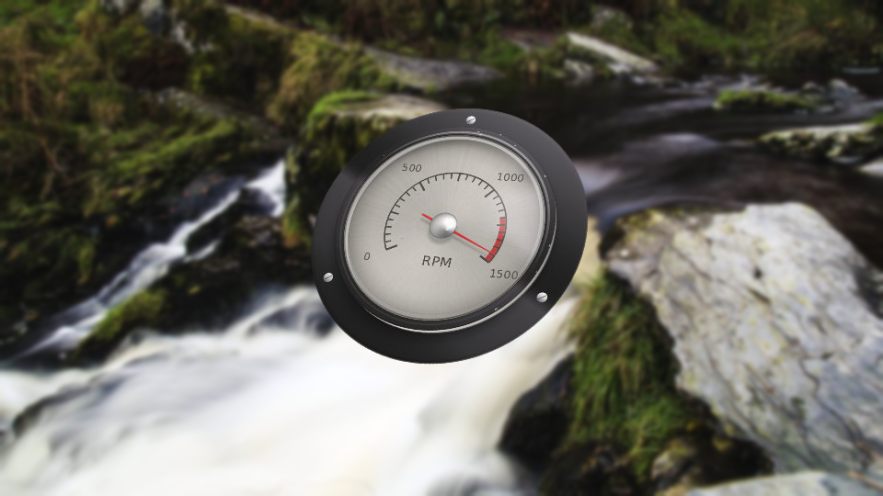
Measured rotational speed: 1450 (rpm)
